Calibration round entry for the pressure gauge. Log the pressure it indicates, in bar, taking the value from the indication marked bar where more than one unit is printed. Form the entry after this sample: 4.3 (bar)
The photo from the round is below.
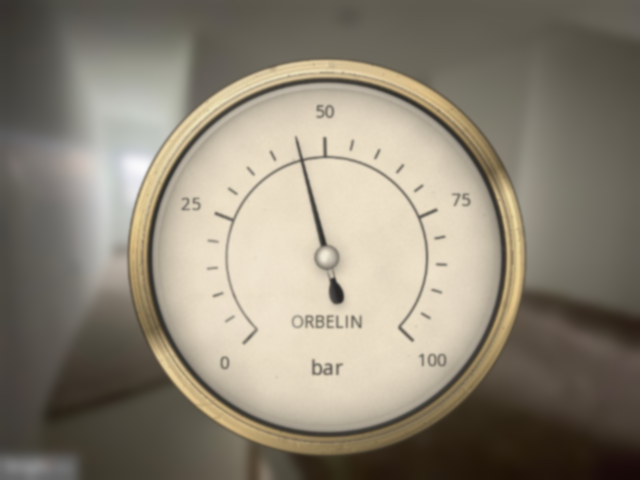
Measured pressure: 45 (bar)
